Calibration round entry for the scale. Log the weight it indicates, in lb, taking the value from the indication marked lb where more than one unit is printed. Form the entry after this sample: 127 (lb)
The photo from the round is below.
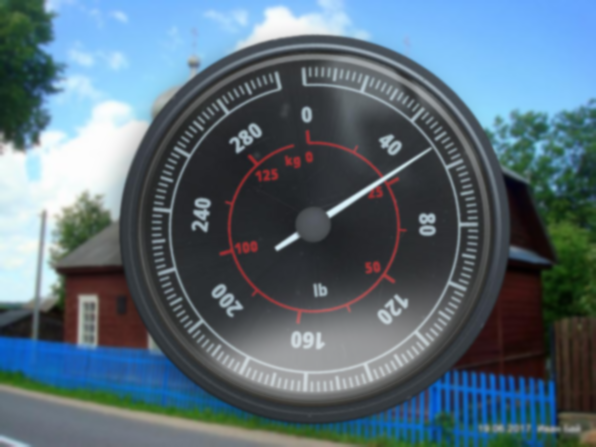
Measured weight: 52 (lb)
